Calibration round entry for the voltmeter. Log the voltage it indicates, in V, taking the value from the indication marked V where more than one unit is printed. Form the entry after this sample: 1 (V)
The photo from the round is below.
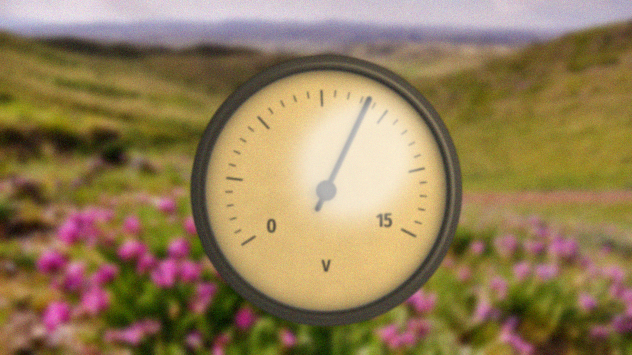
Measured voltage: 9.25 (V)
